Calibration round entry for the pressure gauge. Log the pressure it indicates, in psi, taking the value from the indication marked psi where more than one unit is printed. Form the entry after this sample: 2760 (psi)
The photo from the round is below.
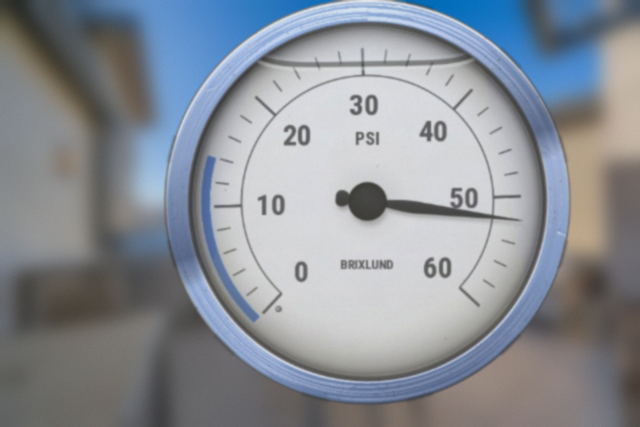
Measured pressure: 52 (psi)
